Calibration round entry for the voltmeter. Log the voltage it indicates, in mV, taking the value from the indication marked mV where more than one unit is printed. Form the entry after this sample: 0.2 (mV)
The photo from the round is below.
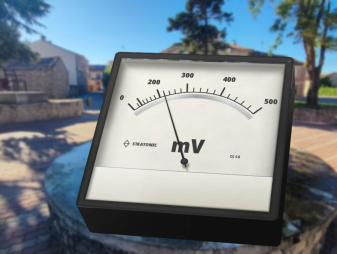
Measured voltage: 220 (mV)
